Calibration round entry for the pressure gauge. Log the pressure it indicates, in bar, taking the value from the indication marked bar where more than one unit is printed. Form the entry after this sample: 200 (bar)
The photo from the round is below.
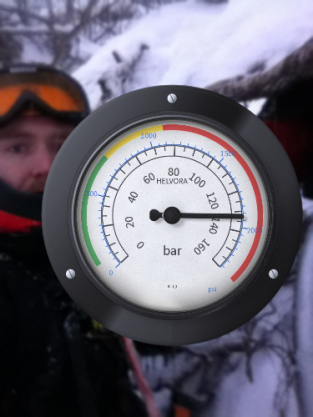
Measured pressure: 132.5 (bar)
